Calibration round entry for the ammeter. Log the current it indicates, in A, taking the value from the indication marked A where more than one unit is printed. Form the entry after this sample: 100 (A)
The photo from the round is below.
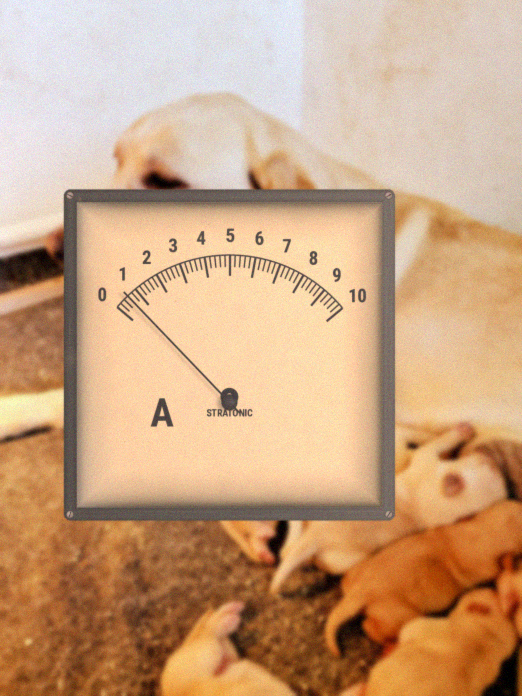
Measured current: 0.6 (A)
